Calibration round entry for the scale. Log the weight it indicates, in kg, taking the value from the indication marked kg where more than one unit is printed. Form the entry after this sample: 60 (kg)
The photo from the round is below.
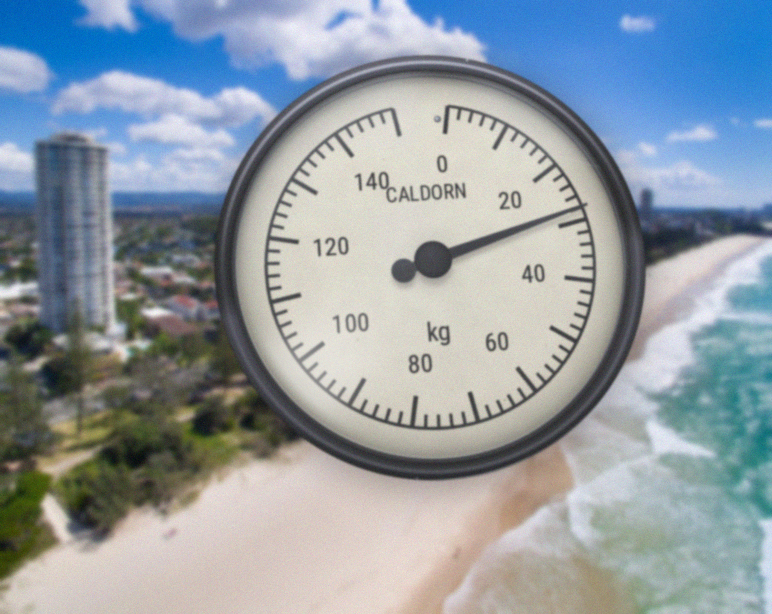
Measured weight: 28 (kg)
